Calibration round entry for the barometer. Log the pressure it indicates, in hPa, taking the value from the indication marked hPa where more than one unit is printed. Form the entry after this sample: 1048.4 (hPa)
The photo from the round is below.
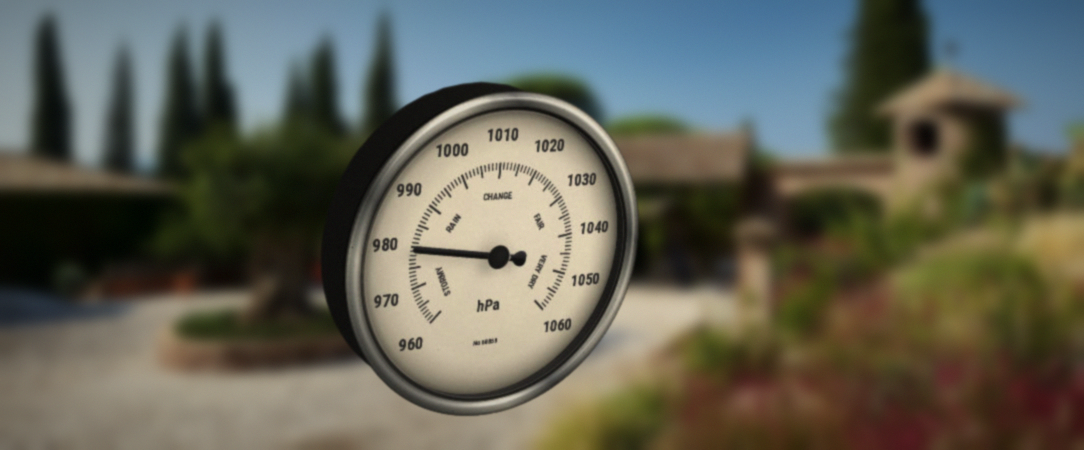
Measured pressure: 980 (hPa)
